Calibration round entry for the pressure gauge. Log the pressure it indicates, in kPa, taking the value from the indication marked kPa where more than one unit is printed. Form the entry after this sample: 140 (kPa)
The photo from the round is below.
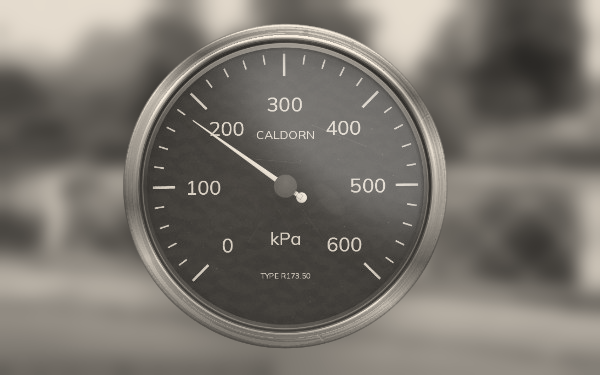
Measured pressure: 180 (kPa)
